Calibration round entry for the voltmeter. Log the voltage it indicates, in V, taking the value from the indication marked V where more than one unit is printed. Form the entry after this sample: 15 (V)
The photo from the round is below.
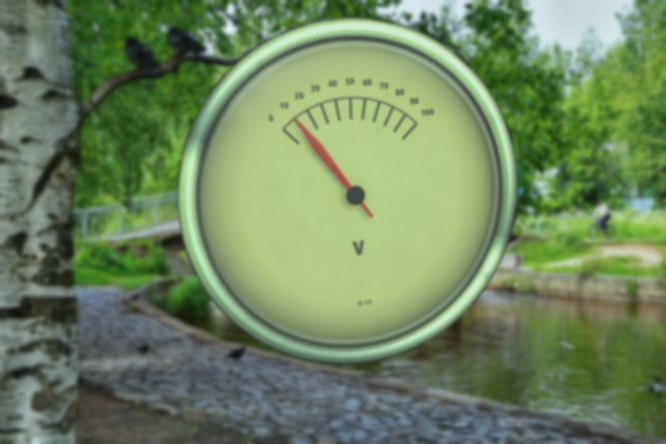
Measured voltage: 10 (V)
